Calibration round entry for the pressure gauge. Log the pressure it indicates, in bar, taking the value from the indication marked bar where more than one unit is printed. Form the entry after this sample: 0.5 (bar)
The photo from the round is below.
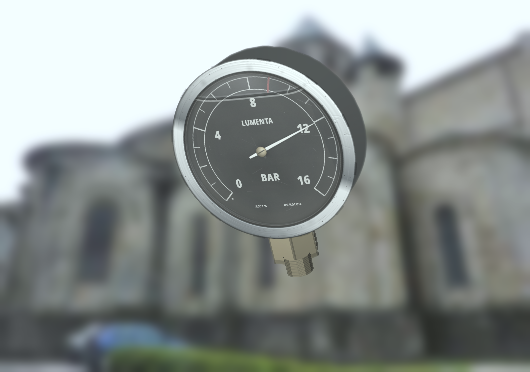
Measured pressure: 12 (bar)
